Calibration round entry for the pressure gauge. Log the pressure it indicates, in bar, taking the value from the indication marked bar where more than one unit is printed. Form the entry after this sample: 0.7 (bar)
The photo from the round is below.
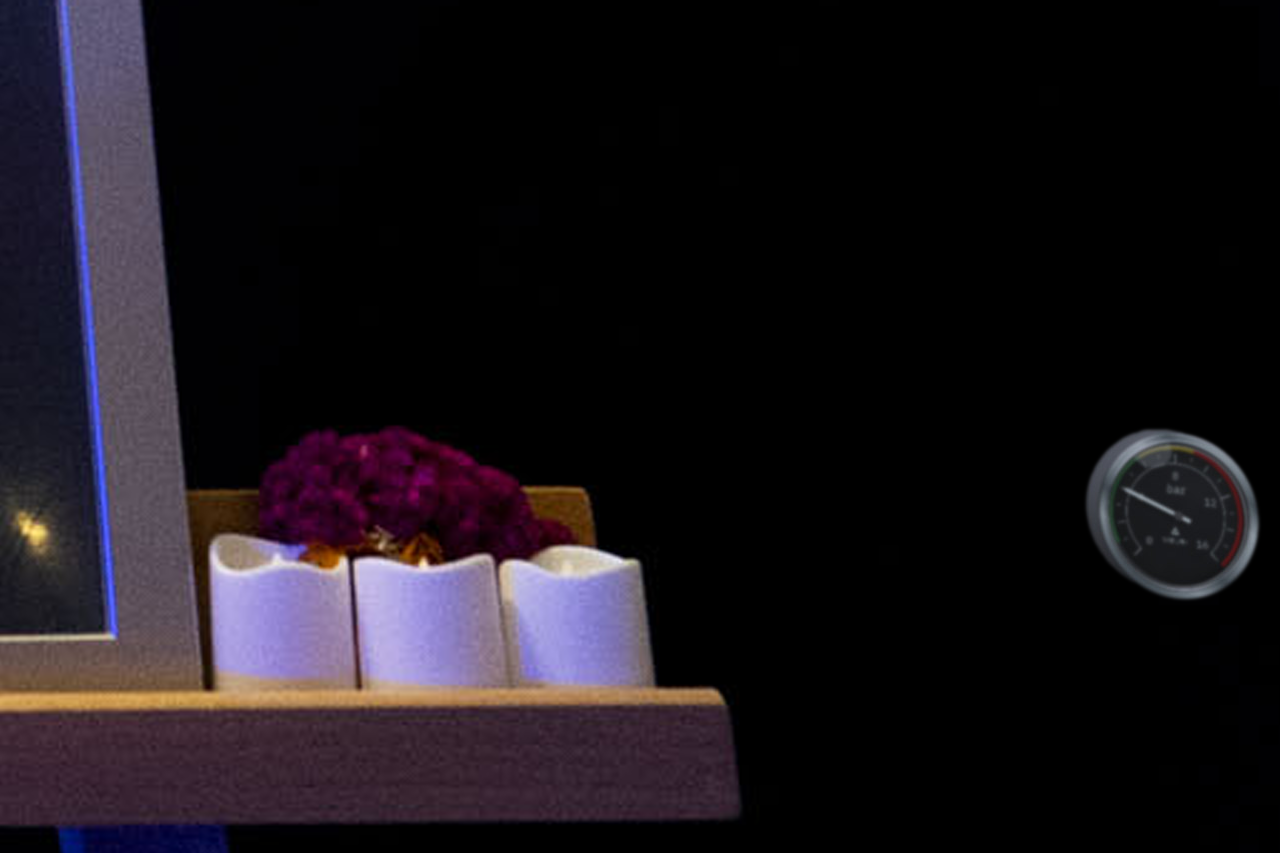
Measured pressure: 4 (bar)
